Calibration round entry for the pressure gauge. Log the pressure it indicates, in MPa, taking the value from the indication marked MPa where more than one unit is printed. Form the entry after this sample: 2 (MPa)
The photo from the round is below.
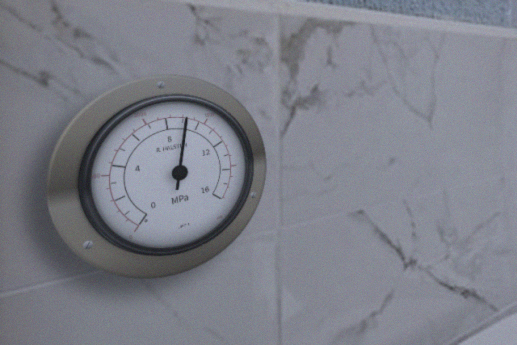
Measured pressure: 9 (MPa)
